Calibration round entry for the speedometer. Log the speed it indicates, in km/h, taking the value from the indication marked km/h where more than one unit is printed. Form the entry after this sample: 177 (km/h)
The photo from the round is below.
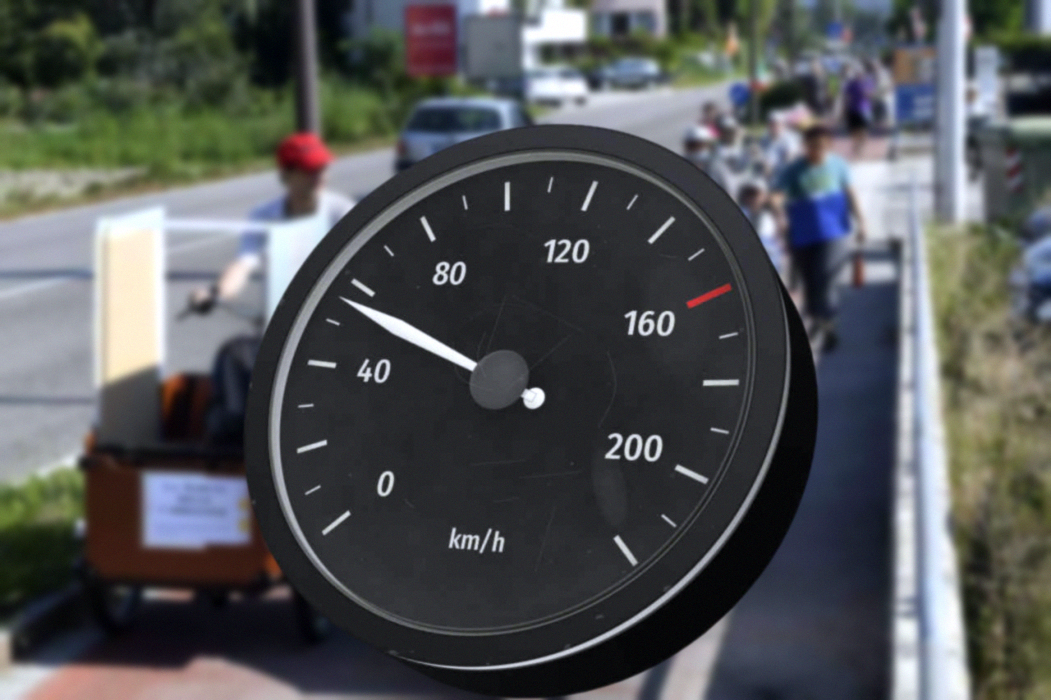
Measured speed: 55 (km/h)
